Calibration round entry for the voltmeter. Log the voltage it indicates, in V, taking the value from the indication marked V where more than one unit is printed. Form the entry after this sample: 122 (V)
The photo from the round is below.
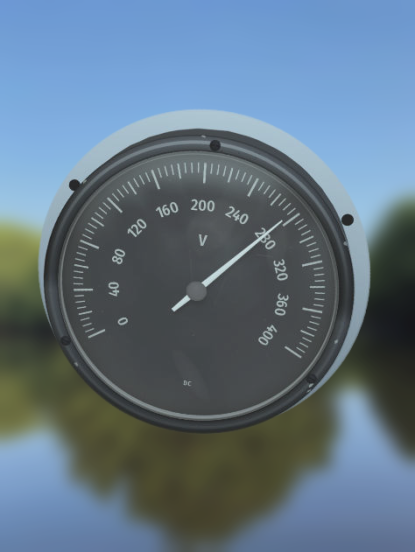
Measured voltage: 275 (V)
